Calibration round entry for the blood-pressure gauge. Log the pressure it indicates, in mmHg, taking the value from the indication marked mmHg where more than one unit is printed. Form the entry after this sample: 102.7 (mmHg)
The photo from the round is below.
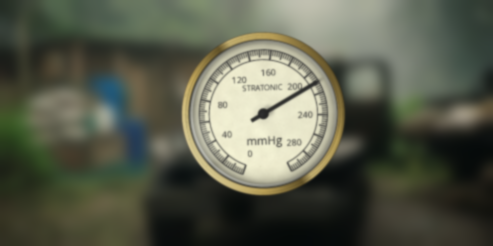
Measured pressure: 210 (mmHg)
